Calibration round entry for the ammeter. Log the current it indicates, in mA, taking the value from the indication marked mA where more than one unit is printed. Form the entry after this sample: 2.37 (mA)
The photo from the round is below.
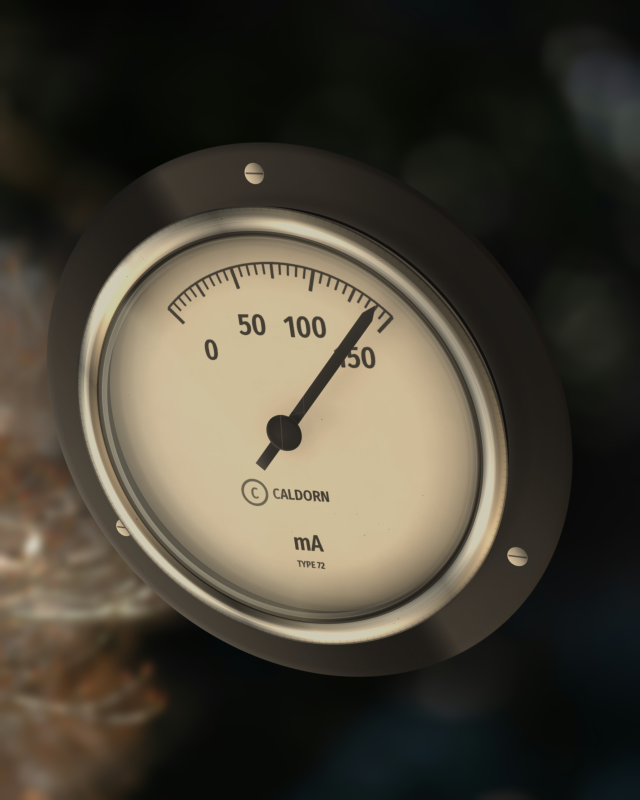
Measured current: 140 (mA)
